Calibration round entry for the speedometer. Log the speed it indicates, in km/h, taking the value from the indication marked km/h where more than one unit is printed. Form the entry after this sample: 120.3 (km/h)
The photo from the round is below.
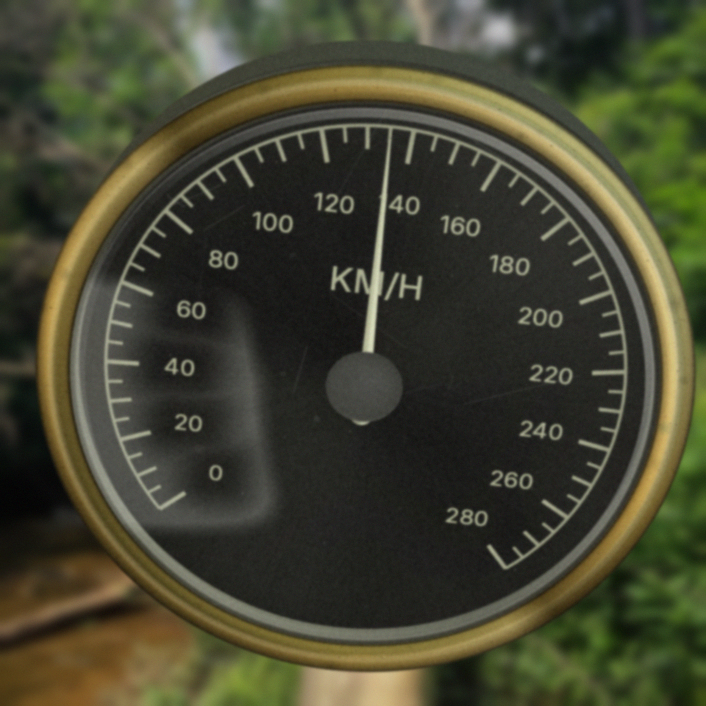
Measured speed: 135 (km/h)
